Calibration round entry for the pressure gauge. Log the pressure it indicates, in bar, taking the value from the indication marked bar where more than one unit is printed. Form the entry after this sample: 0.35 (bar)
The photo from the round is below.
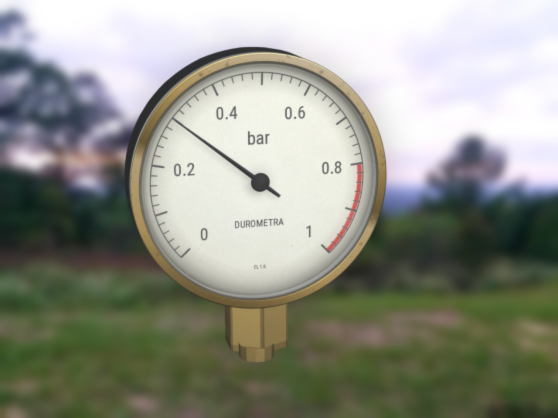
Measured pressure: 0.3 (bar)
